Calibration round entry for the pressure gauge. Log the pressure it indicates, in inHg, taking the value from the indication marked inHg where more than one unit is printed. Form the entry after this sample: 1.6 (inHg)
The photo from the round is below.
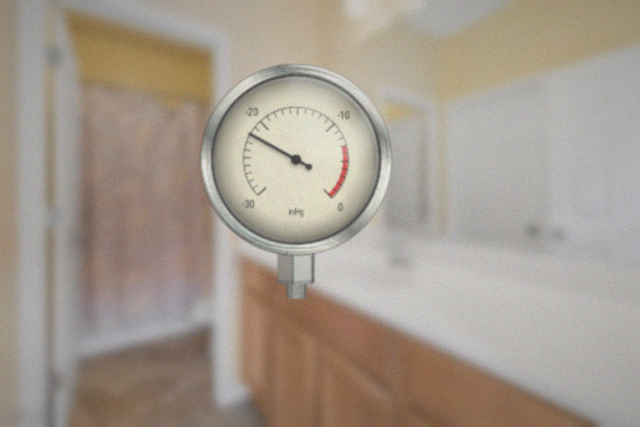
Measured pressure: -22 (inHg)
